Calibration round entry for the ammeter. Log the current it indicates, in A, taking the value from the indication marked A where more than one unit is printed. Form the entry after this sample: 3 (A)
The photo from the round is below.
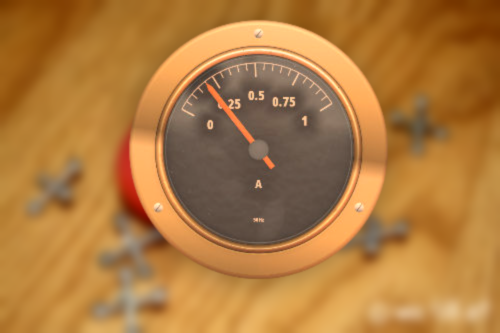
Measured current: 0.2 (A)
